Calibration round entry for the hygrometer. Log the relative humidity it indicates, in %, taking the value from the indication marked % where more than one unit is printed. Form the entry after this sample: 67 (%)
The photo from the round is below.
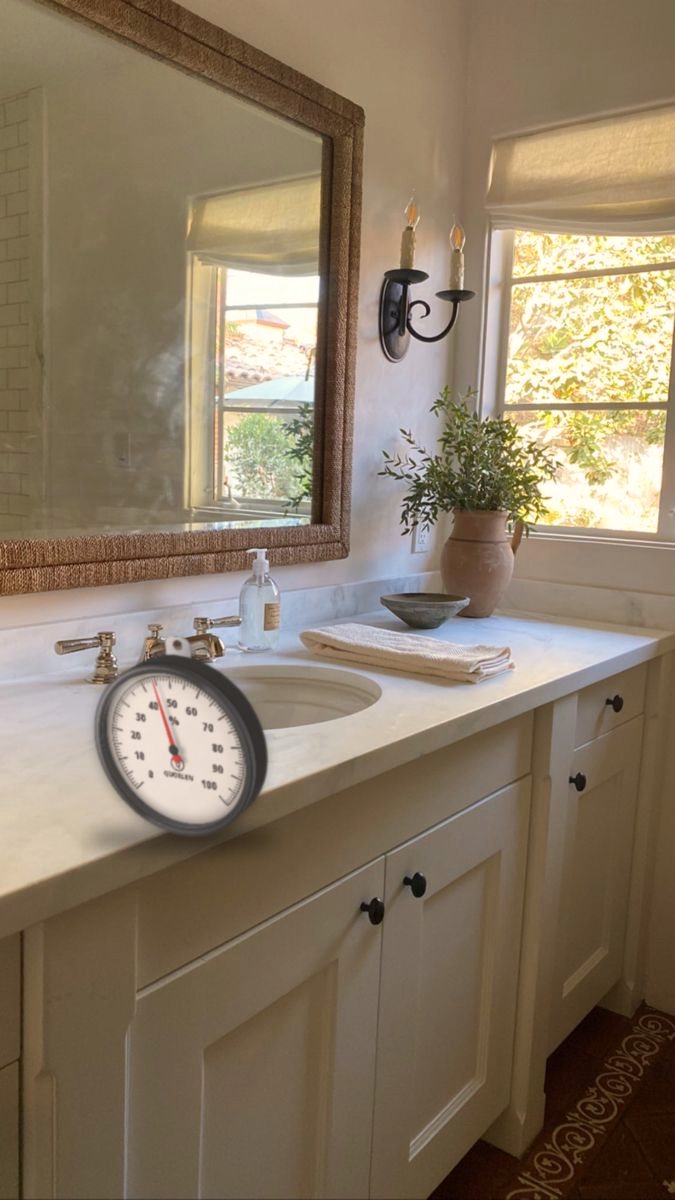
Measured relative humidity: 45 (%)
